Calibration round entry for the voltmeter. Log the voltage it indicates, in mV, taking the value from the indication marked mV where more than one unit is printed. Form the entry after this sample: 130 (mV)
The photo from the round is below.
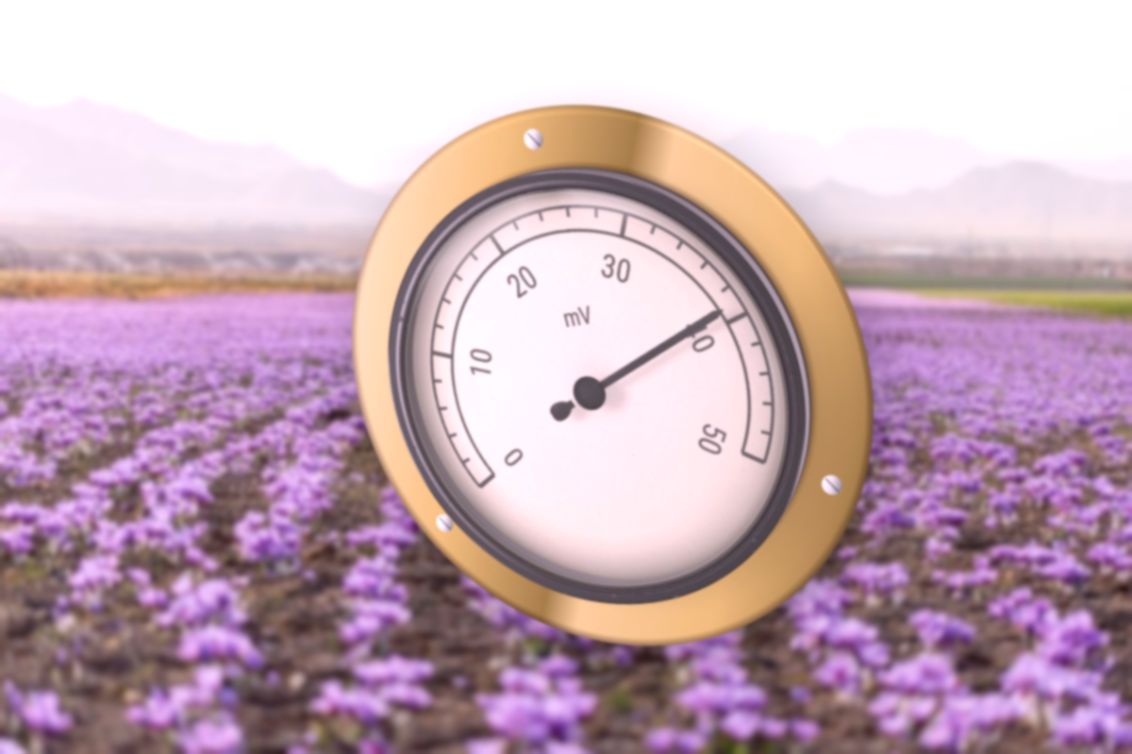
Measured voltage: 39 (mV)
